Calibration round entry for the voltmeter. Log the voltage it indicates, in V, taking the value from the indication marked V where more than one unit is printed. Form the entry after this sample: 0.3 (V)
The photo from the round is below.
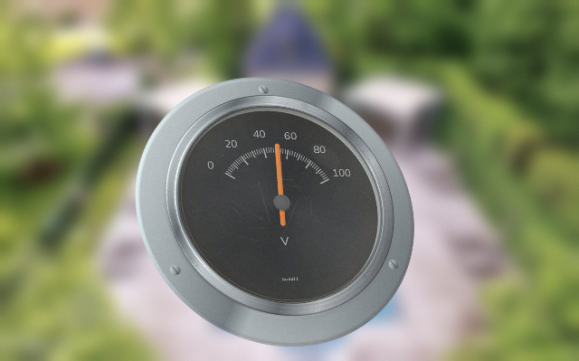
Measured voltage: 50 (V)
